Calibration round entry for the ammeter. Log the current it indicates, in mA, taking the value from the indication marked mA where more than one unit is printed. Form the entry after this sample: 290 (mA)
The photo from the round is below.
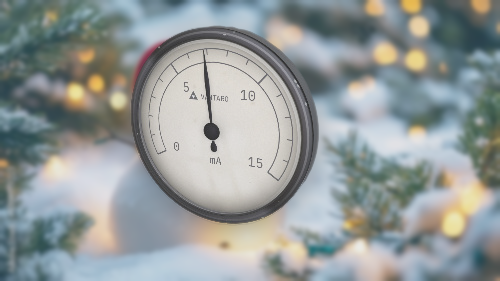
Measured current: 7 (mA)
